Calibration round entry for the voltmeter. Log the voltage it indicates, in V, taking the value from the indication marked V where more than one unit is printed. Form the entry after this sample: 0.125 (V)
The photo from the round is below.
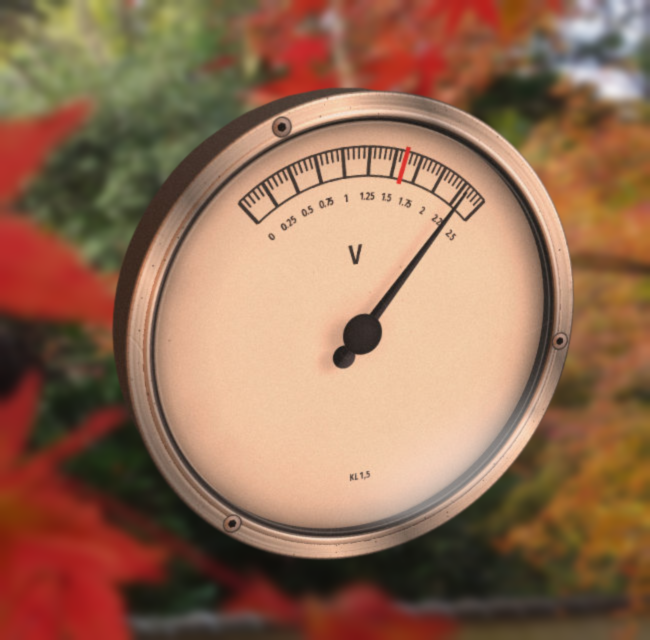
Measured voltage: 2.25 (V)
